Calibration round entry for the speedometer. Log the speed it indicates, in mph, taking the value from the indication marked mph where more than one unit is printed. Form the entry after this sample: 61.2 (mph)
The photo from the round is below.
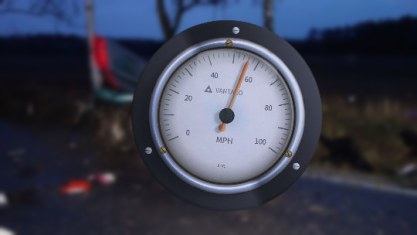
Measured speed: 56 (mph)
